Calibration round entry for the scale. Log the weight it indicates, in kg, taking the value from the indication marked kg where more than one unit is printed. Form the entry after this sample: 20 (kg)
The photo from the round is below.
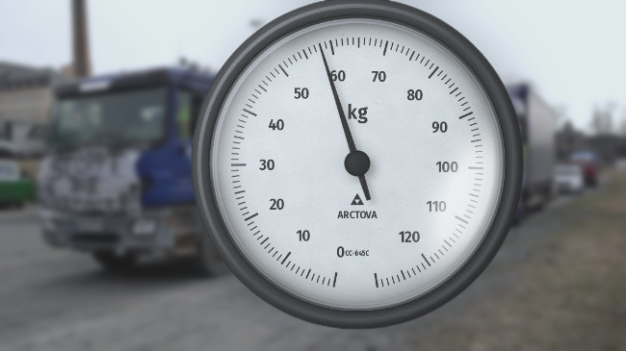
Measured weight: 58 (kg)
